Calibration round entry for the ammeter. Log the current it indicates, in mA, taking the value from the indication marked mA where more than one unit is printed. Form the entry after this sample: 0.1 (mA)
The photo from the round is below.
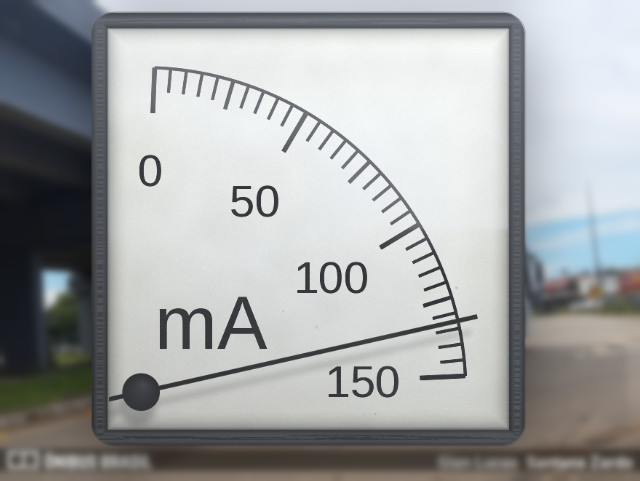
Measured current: 132.5 (mA)
